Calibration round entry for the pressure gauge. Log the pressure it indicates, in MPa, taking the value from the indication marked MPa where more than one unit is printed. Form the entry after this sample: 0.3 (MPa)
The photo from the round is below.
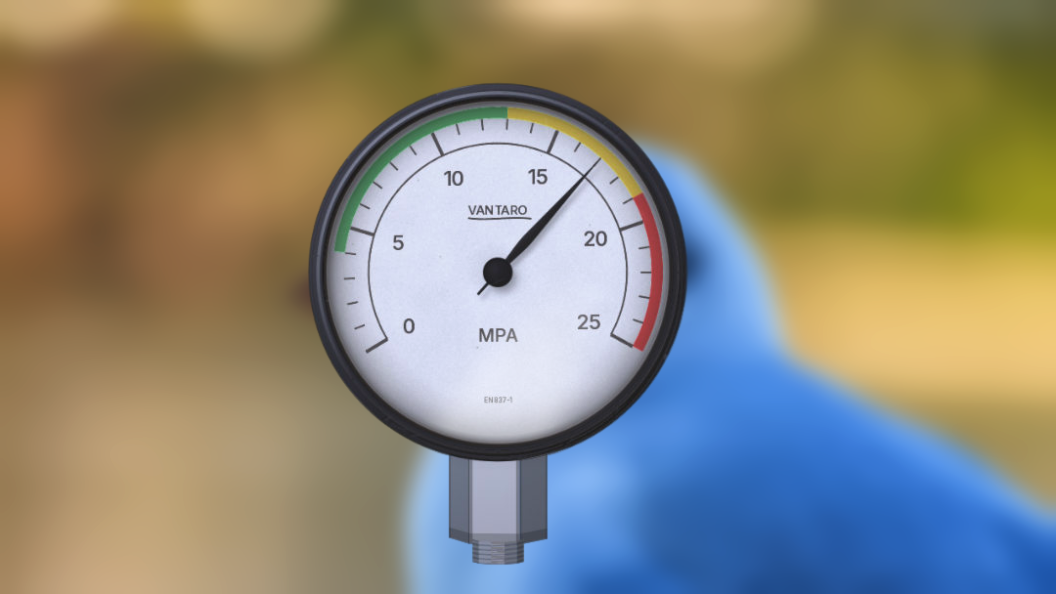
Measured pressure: 17 (MPa)
